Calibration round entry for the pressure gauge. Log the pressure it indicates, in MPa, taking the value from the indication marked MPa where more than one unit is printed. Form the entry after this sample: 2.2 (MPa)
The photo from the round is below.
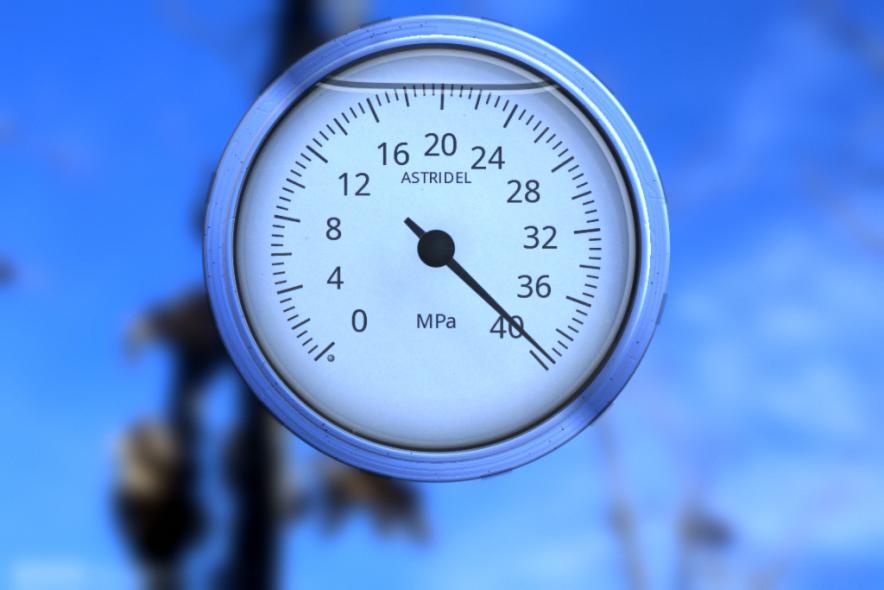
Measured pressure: 39.5 (MPa)
